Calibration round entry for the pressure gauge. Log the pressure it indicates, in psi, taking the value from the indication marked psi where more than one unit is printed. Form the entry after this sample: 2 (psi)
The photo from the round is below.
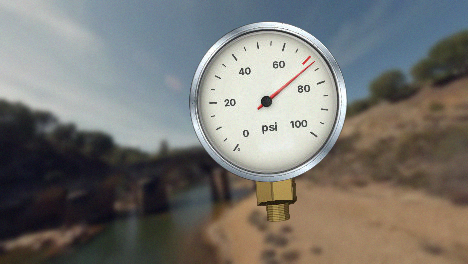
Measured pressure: 72.5 (psi)
